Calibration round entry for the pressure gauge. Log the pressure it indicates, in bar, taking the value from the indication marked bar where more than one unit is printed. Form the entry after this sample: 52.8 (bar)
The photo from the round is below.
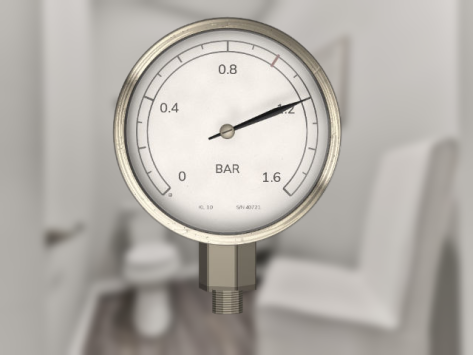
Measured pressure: 1.2 (bar)
